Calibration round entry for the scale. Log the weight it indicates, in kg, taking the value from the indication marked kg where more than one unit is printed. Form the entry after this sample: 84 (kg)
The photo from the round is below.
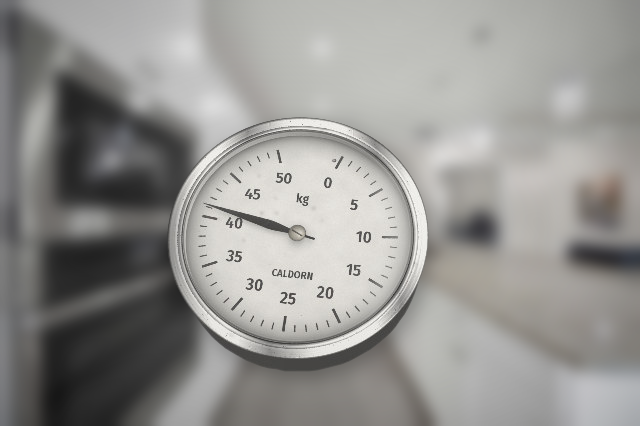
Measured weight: 41 (kg)
